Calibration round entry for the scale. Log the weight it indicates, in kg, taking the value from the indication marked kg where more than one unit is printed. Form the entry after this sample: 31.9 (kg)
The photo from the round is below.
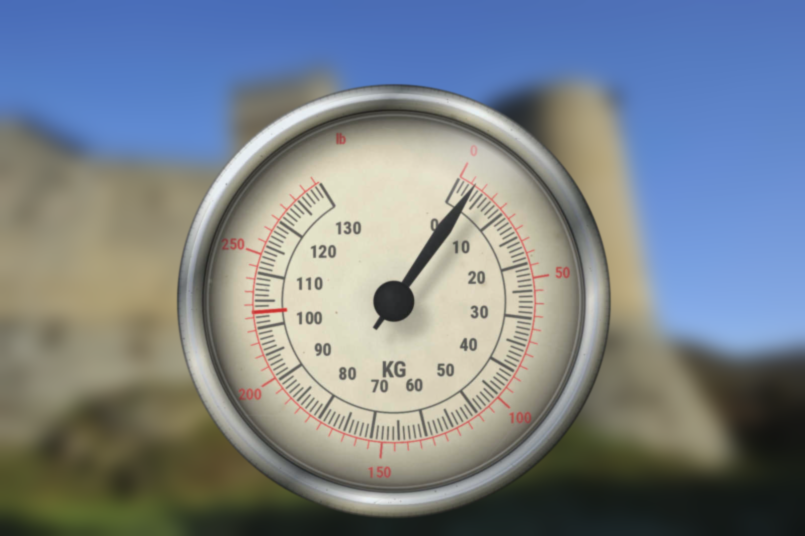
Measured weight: 3 (kg)
